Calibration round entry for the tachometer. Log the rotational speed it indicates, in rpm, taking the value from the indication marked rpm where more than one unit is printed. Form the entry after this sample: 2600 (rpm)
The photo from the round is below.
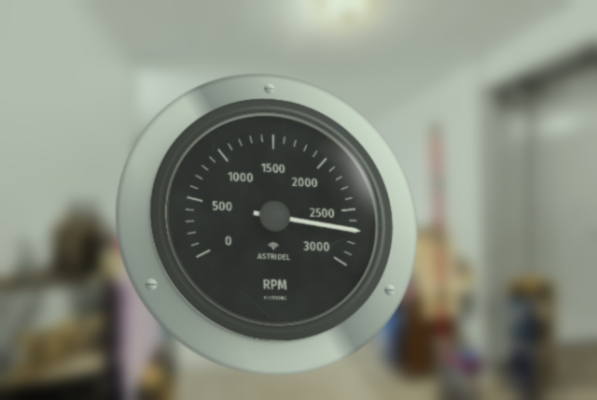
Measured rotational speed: 2700 (rpm)
